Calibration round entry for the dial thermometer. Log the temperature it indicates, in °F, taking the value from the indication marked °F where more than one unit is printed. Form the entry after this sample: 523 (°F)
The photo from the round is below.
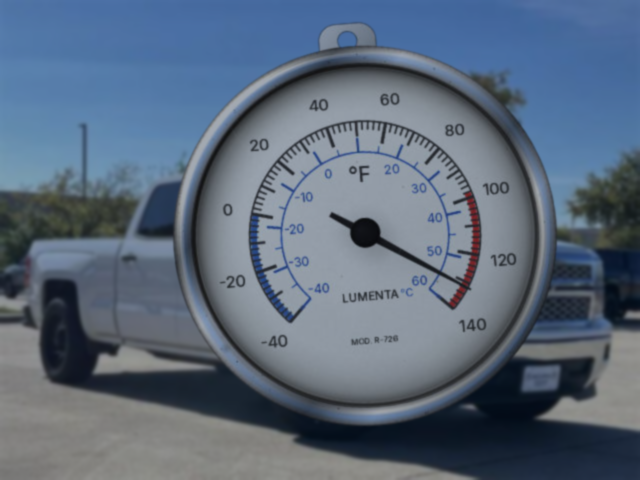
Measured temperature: 132 (°F)
